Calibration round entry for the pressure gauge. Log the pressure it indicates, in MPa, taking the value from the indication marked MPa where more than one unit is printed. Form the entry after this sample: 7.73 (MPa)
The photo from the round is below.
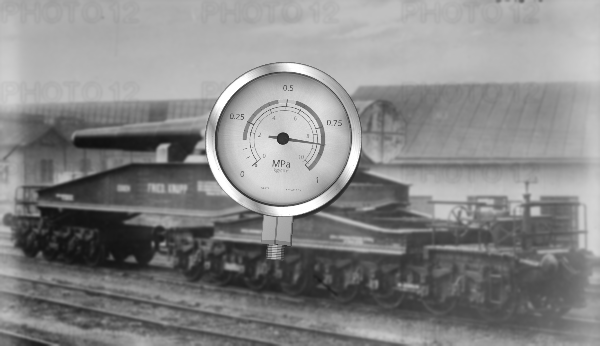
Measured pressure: 0.85 (MPa)
